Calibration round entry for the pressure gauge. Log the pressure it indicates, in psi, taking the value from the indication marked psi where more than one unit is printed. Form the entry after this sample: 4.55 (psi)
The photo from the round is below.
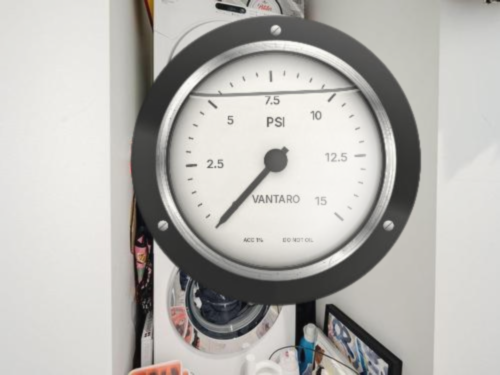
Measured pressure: 0 (psi)
